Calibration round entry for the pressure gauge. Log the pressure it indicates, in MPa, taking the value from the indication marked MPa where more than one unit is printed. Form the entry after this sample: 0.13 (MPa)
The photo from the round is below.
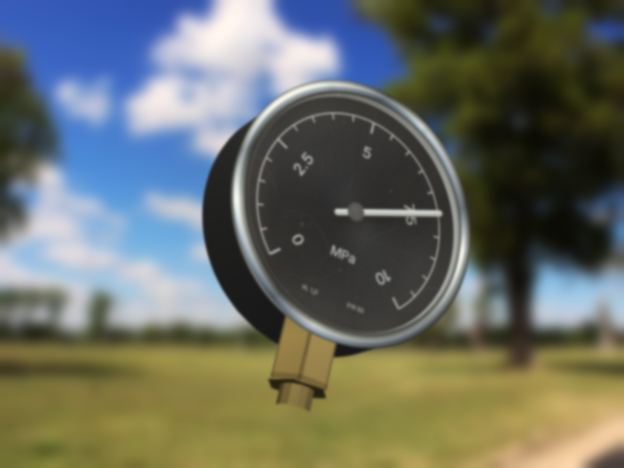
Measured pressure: 7.5 (MPa)
